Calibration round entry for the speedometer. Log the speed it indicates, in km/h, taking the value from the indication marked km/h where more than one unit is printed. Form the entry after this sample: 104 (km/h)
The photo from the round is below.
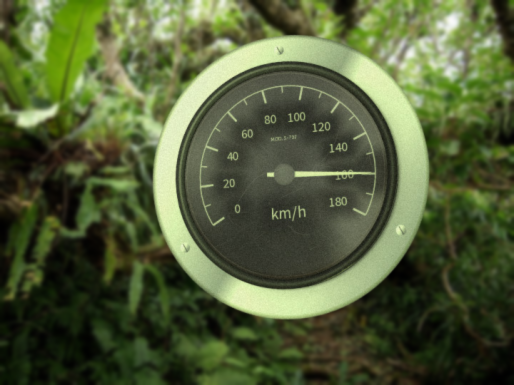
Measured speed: 160 (km/h)
